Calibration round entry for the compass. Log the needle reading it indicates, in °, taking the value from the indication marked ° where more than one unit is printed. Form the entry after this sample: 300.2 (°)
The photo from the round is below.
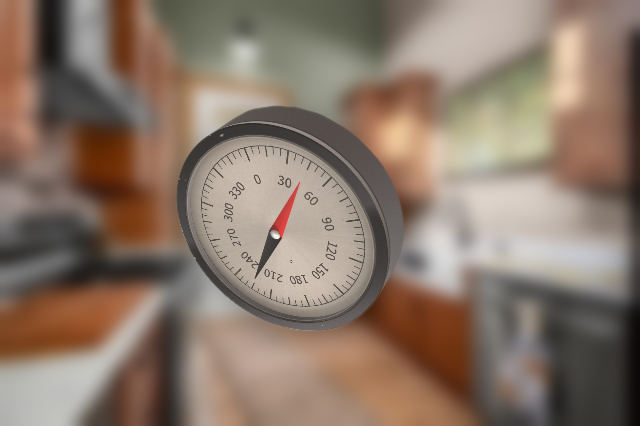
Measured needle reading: 45 (°)
